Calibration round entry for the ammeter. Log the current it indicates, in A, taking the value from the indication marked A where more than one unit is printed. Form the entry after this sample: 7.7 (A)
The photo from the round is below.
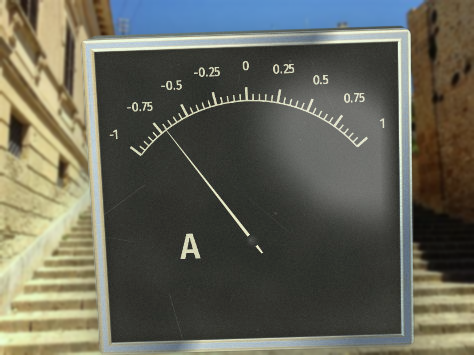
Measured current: -0.7 (A)
